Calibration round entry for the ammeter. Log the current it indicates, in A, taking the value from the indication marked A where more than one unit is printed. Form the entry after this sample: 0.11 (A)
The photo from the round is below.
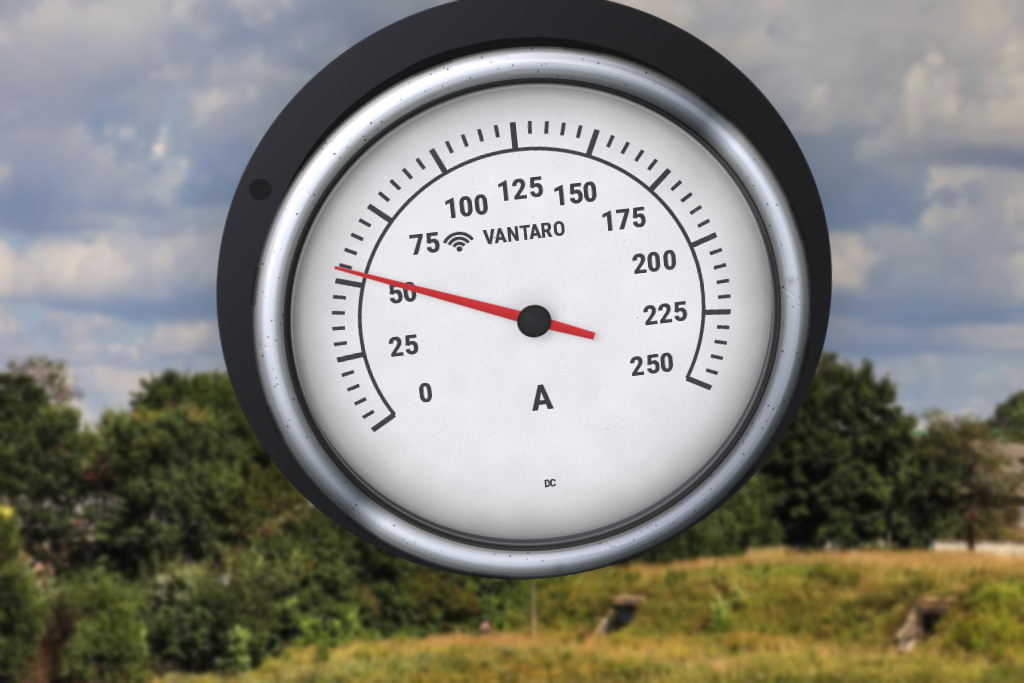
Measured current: 55 (A)
